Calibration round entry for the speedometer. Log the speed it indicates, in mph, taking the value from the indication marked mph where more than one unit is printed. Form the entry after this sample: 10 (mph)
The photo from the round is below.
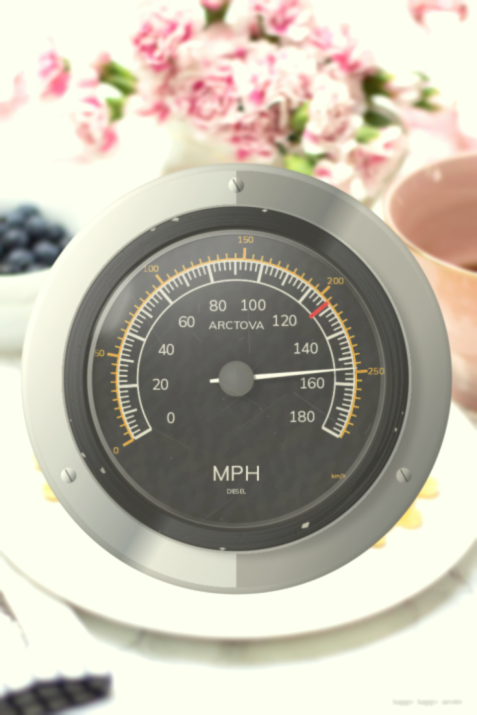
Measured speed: 154 (mph)
